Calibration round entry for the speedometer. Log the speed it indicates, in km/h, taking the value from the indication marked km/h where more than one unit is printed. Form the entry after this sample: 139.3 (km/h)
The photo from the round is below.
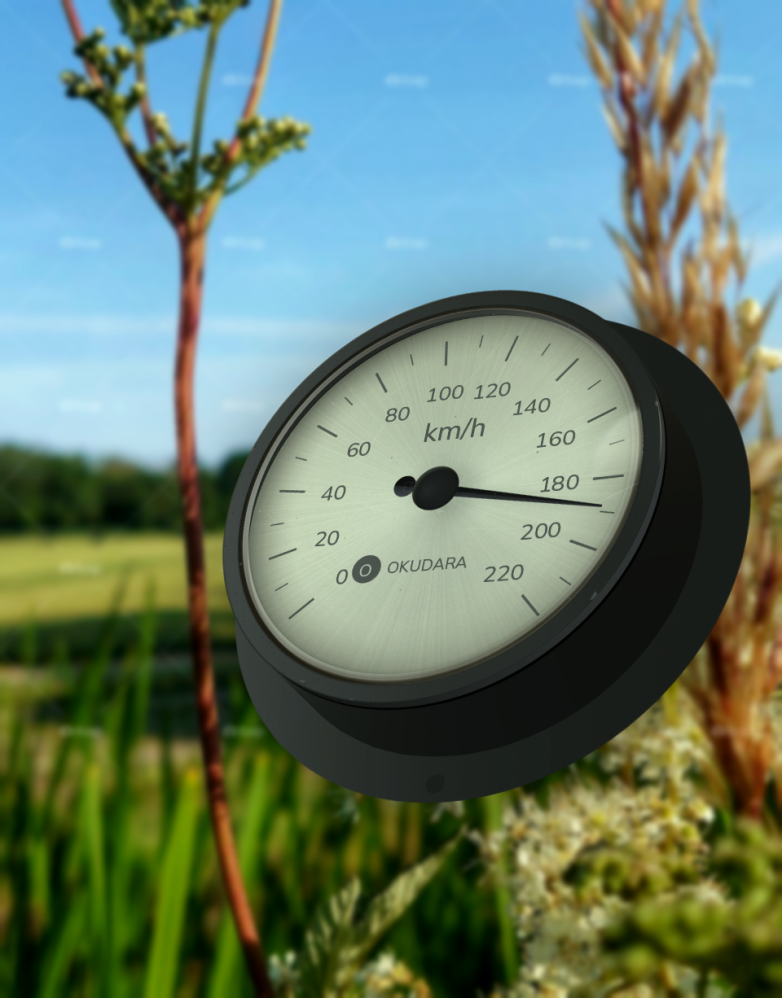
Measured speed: 190 (km/h)
